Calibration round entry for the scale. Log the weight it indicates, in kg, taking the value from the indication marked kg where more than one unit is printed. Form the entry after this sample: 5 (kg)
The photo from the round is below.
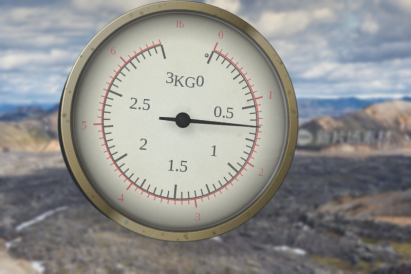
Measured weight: 0.65 (kg)
